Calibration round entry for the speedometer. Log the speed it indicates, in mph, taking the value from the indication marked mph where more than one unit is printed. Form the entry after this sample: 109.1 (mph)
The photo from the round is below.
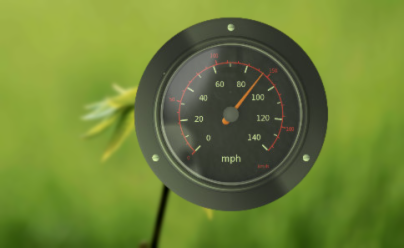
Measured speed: 90 (mph)
